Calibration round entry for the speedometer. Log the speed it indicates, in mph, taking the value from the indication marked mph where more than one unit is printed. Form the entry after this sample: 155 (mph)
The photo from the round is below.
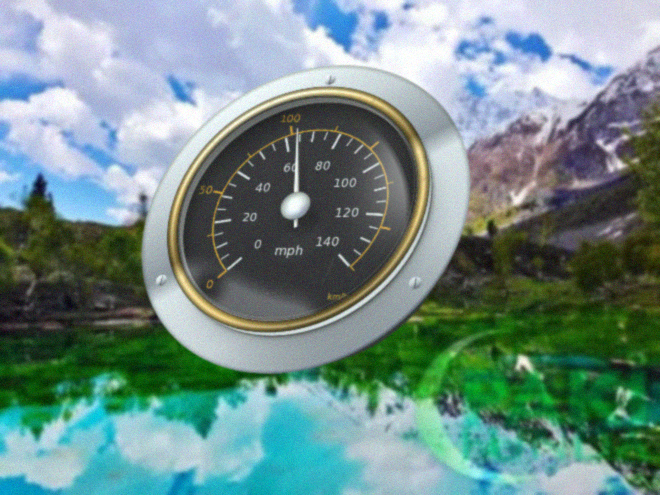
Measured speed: 65 (mph)
